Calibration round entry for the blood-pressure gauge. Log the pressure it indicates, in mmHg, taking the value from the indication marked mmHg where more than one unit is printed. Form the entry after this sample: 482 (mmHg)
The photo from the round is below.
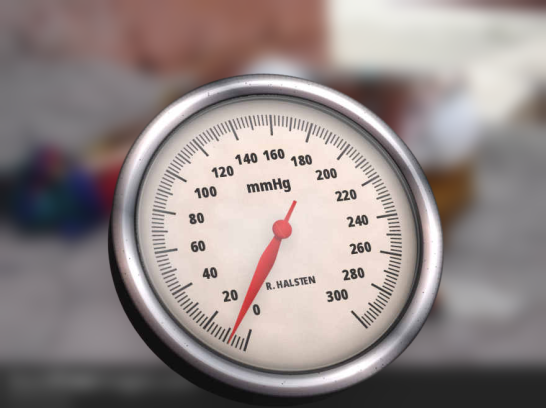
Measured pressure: 8 (mmHg)
